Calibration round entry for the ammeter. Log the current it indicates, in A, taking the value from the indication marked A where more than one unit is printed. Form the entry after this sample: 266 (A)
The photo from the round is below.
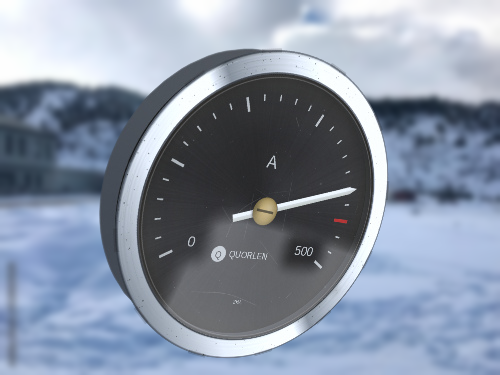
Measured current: 400 (A)
